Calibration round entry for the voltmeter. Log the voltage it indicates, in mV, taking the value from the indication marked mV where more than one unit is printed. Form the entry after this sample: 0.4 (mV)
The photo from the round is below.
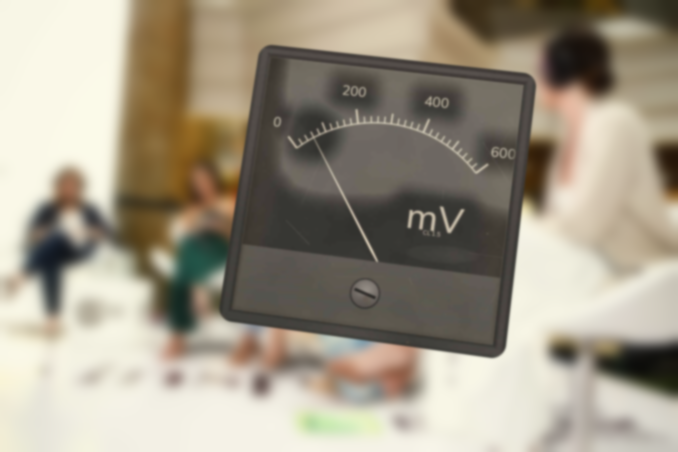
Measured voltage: 60 (mV)
